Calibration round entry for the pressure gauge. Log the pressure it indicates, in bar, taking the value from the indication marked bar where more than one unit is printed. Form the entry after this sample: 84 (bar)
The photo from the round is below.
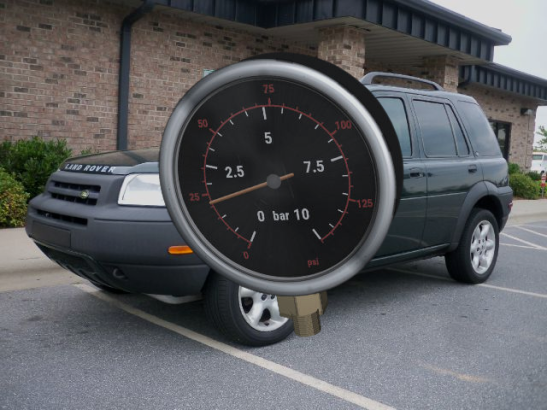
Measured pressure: 1.5 (bar)
